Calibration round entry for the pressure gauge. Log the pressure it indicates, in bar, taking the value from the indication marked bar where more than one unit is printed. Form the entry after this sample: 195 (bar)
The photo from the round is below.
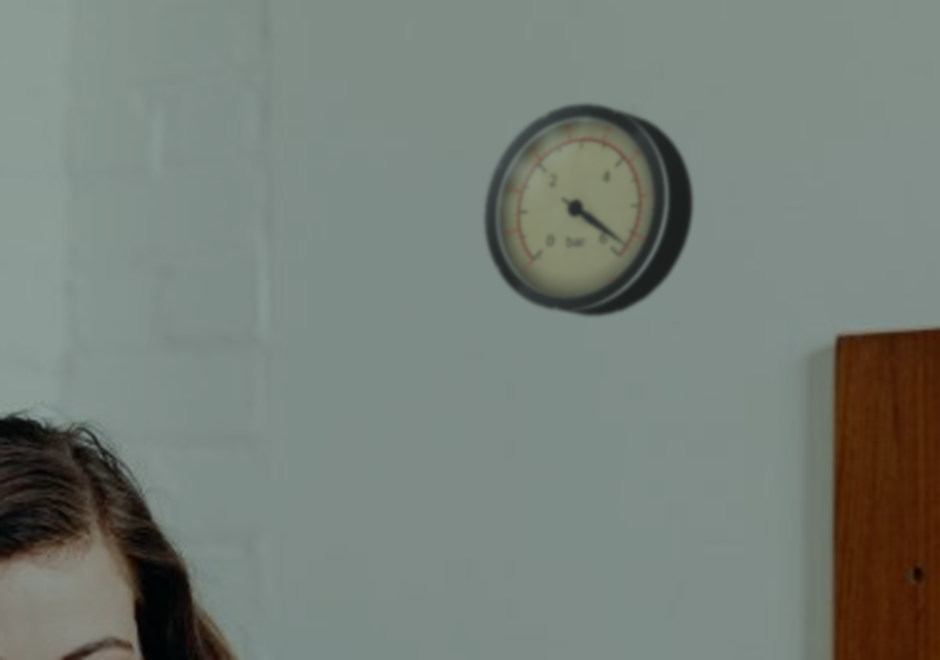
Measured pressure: 5.75 (bar)
